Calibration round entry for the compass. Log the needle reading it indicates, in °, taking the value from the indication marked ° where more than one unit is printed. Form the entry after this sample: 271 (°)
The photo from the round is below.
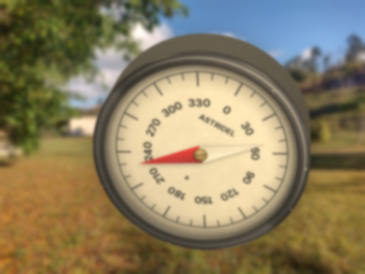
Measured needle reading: 230 (°)
